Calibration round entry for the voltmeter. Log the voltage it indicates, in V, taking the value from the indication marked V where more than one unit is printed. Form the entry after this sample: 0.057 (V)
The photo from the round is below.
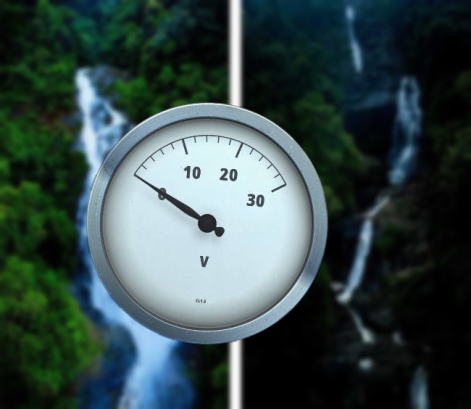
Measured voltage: 0 (V)
